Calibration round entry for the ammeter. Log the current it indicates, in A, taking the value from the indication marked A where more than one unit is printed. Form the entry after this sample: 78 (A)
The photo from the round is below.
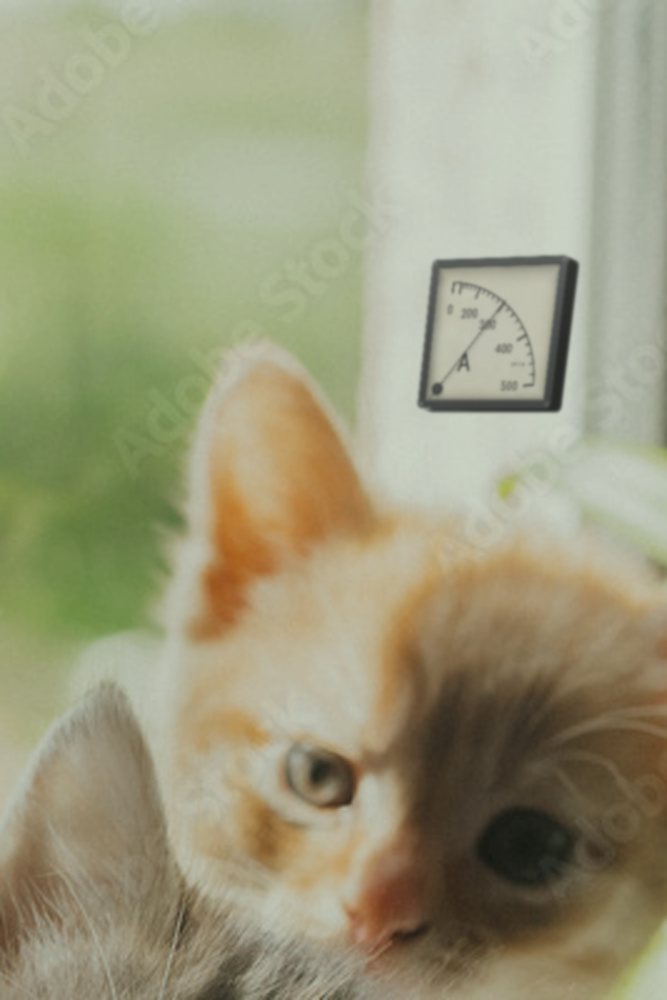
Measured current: 300 (A)
